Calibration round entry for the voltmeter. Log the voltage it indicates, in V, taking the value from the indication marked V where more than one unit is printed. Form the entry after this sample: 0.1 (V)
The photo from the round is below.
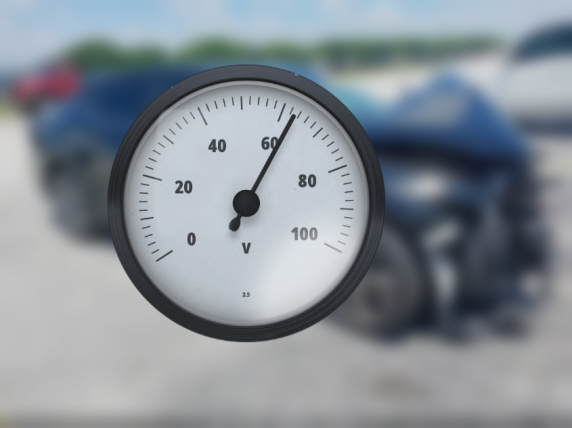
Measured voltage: 63 (V)
